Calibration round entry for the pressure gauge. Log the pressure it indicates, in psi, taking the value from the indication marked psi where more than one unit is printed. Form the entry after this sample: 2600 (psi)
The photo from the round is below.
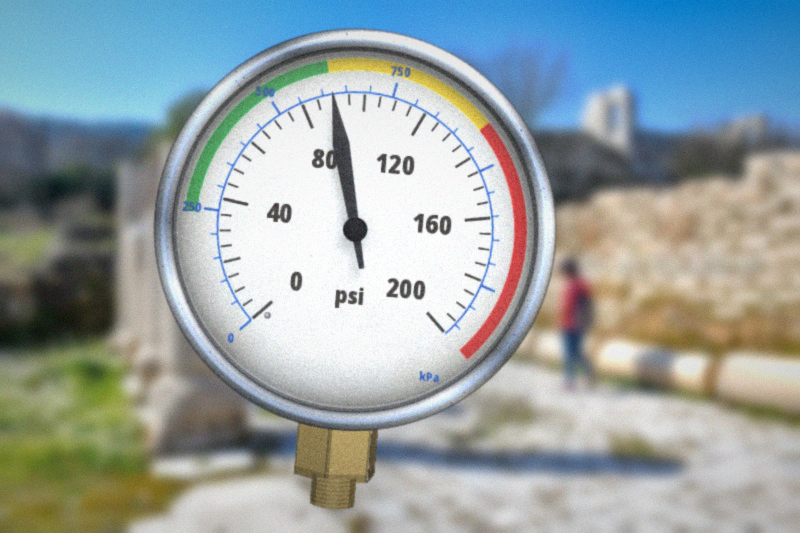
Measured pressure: 90 (psi)
